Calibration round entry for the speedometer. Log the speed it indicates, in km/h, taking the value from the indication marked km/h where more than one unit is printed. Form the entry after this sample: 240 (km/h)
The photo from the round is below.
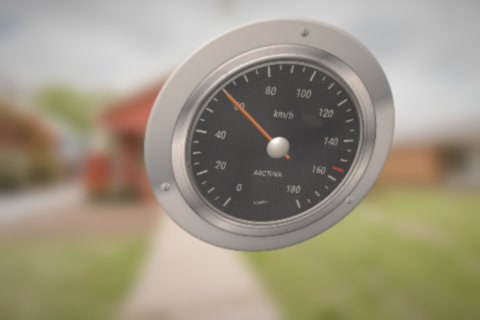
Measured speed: 60 (km/h)
